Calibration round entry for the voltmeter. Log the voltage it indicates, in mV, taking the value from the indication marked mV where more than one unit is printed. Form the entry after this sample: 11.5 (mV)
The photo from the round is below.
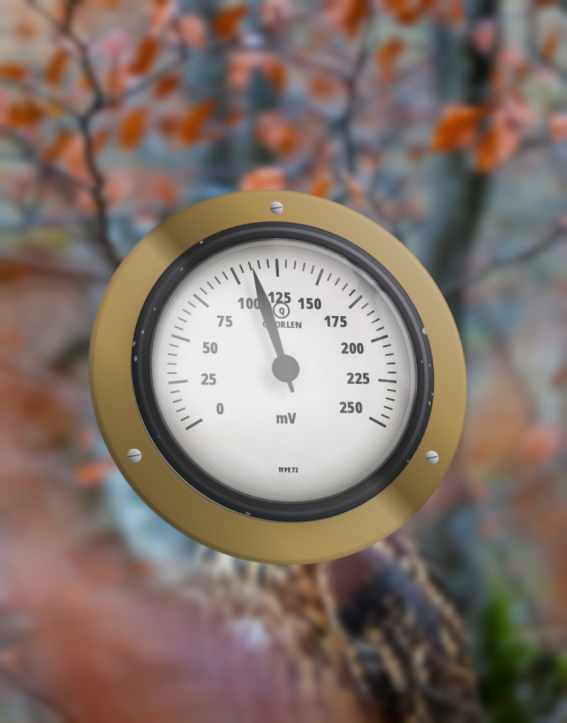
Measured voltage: 110 (mV)
